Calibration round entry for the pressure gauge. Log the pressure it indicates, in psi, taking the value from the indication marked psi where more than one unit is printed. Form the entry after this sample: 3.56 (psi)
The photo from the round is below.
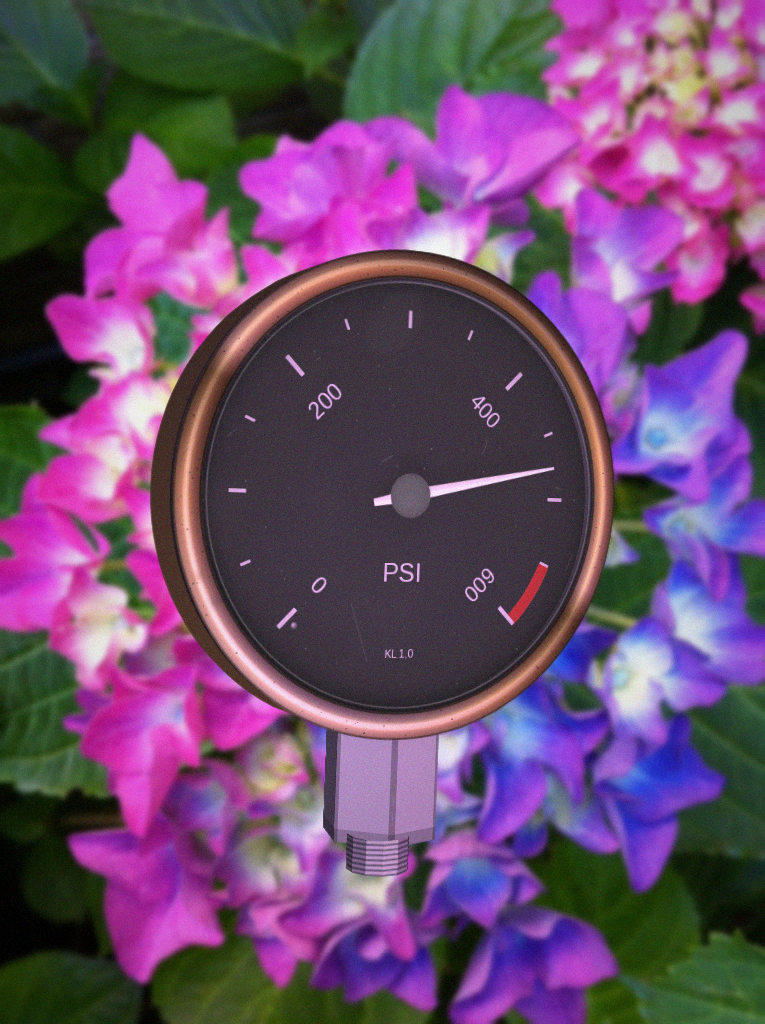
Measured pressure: 475 (psi)
